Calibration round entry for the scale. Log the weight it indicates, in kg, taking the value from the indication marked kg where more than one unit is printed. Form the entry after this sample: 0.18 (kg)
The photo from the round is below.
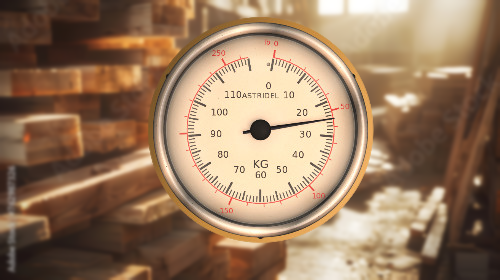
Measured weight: 25 (kg)
